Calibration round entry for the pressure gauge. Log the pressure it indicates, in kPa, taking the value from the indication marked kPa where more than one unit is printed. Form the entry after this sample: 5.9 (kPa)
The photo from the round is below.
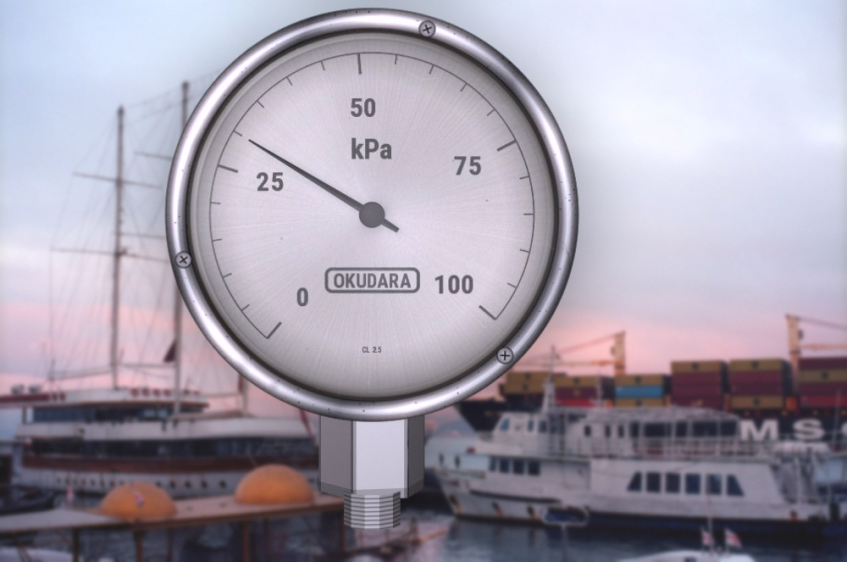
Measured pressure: 30 (kPa)
